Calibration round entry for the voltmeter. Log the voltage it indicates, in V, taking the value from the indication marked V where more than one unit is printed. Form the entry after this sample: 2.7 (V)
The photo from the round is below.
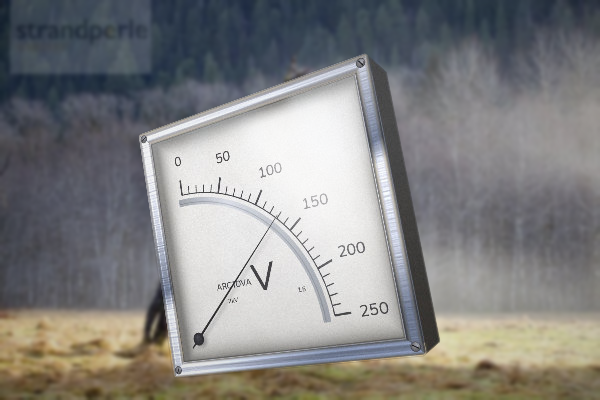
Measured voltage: 130 (V)
